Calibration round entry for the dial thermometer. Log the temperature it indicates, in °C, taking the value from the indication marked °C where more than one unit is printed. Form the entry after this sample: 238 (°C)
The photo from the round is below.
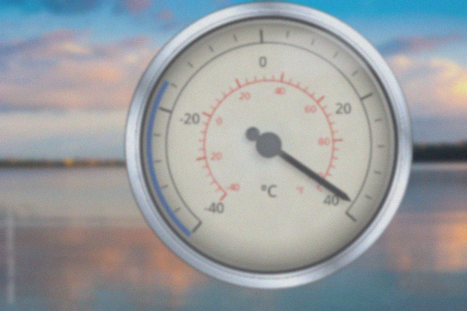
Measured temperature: 38 (°C)
